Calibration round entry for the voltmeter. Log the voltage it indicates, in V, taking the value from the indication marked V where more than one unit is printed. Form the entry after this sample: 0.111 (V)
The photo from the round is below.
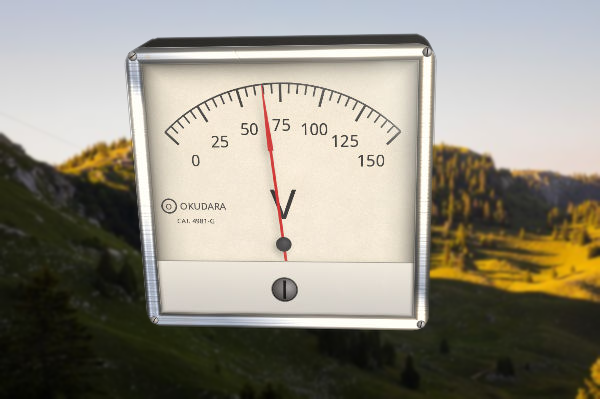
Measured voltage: 65 (V)
